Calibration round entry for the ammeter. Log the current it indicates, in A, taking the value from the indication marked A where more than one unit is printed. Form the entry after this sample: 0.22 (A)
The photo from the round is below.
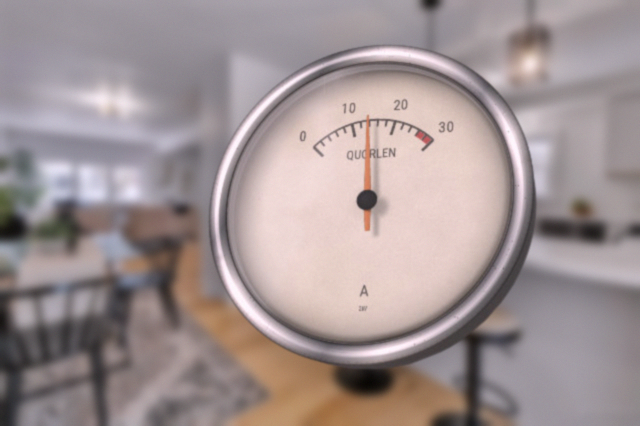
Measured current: 14 (A)
